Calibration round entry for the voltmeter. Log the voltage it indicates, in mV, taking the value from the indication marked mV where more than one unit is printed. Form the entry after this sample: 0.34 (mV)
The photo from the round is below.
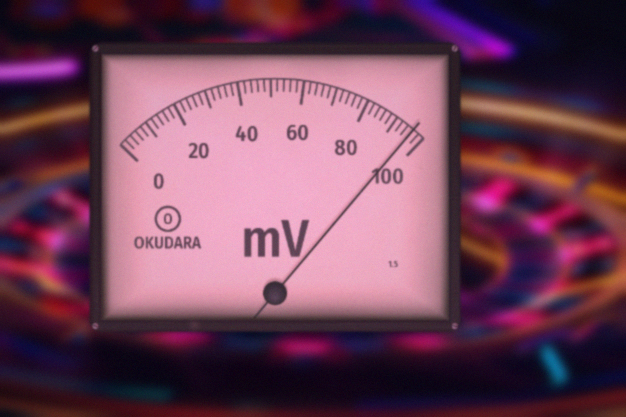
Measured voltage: 96 (mV)
